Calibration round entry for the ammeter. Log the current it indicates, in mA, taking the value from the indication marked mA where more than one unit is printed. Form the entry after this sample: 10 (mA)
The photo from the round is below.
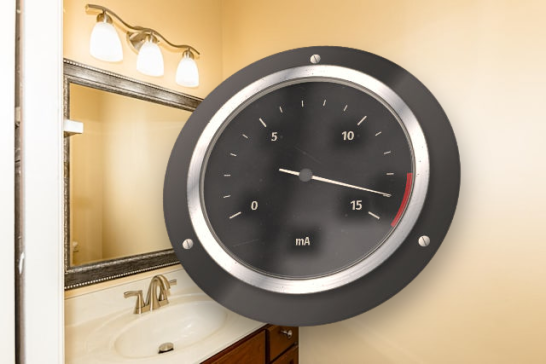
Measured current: 14 (mA)
